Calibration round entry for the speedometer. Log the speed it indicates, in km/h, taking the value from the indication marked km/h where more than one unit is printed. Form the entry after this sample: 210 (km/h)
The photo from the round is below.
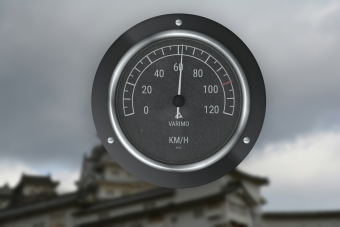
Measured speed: 62.5 (km/h)
